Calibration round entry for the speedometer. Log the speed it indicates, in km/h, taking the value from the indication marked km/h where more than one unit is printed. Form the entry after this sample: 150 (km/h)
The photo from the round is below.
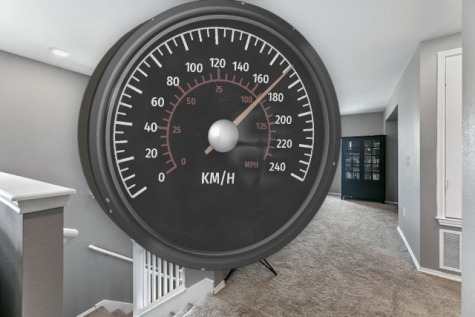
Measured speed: 170 (km/h)
